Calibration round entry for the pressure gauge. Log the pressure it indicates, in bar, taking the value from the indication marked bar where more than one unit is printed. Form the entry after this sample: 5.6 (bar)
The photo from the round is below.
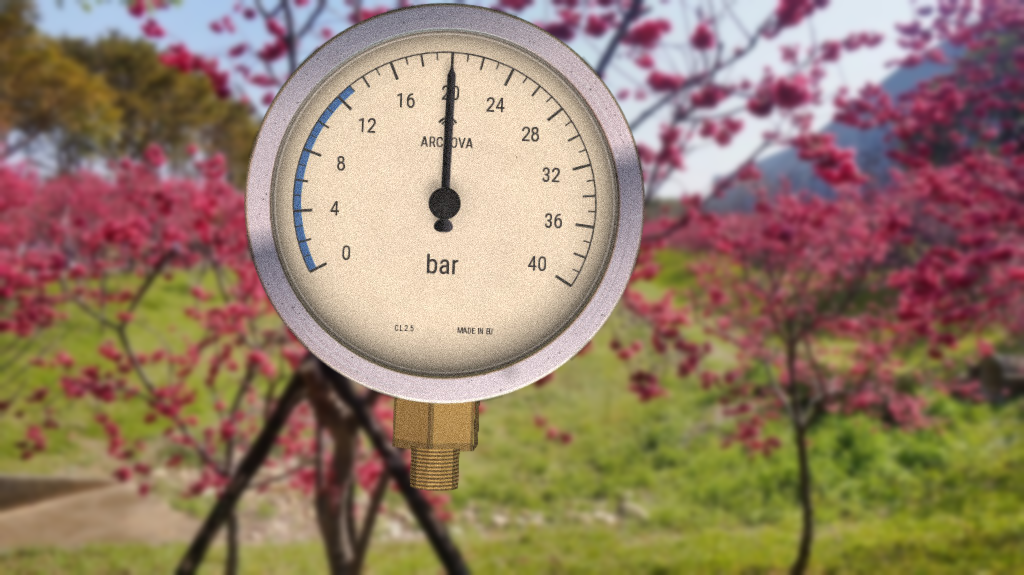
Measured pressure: 20 (bar)
